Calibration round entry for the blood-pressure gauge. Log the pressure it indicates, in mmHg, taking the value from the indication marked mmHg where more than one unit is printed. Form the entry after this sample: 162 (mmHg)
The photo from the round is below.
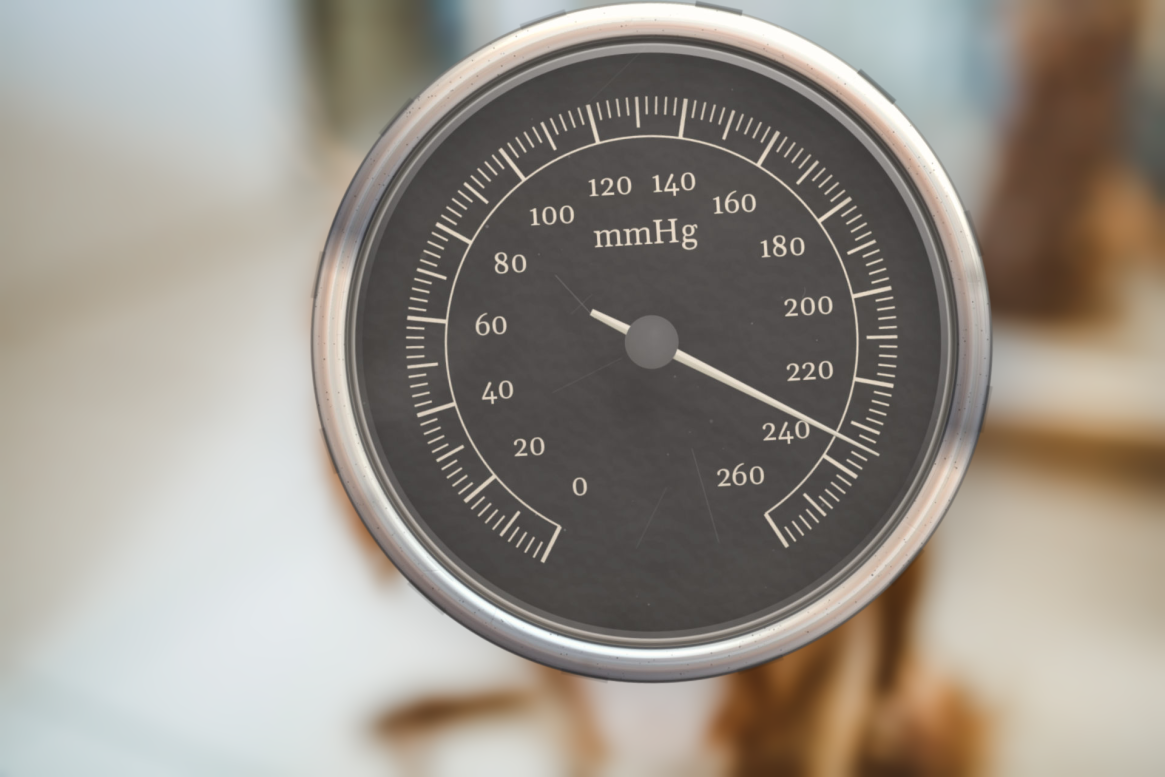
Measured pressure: 234 (mmHg)
